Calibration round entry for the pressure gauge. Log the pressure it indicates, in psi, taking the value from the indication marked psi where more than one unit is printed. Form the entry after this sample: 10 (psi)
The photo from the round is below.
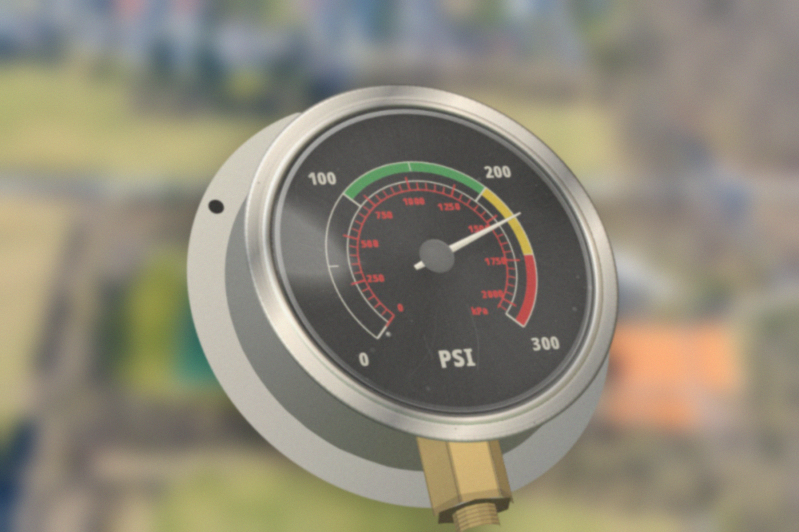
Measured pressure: 225 (psi)
